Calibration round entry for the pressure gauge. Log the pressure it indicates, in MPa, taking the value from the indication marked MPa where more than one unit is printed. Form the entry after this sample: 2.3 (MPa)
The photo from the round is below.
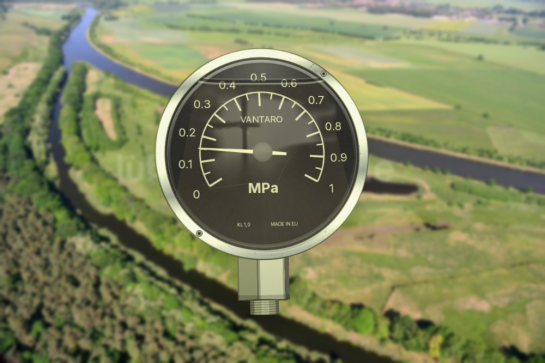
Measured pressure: 0.15 (MPa)
